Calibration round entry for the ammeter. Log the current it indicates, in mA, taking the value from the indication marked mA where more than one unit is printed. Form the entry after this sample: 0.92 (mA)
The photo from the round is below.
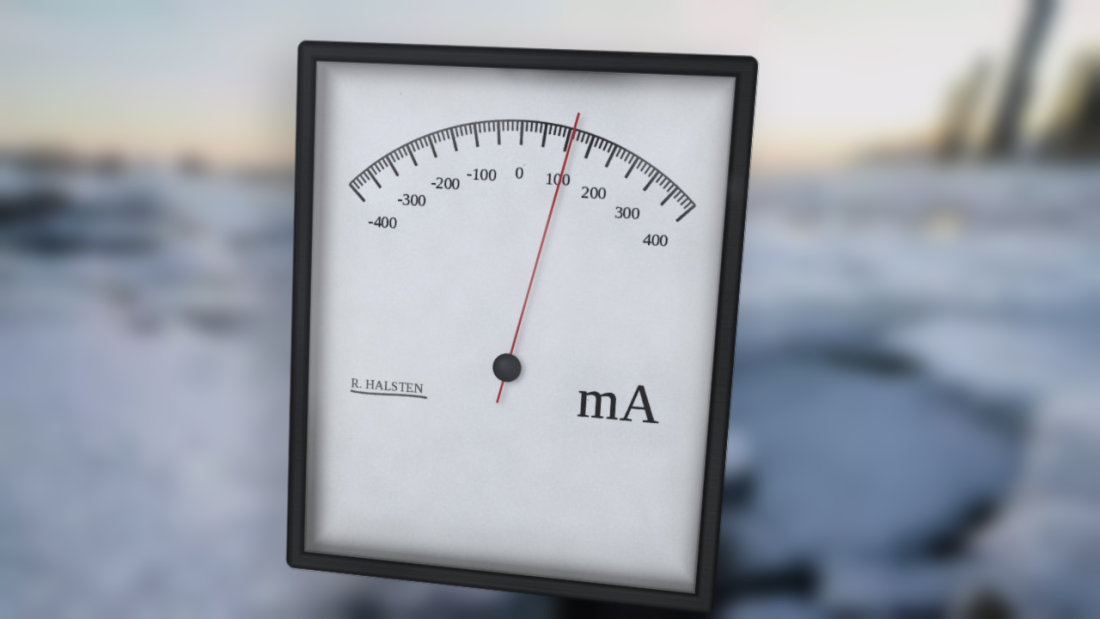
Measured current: 110 (mA)
